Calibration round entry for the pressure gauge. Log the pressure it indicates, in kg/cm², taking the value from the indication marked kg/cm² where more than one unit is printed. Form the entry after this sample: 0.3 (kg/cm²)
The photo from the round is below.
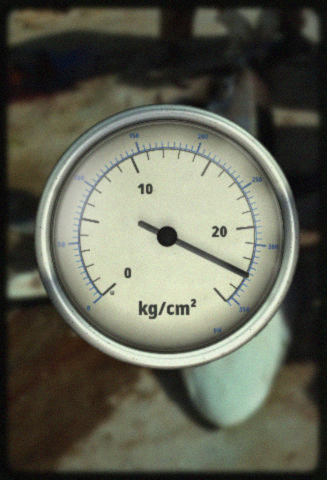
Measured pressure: 23 (kg/cm²)
